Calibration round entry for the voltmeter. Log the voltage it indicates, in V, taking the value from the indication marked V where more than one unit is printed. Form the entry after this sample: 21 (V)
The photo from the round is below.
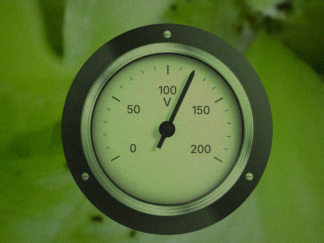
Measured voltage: 120 (V)
